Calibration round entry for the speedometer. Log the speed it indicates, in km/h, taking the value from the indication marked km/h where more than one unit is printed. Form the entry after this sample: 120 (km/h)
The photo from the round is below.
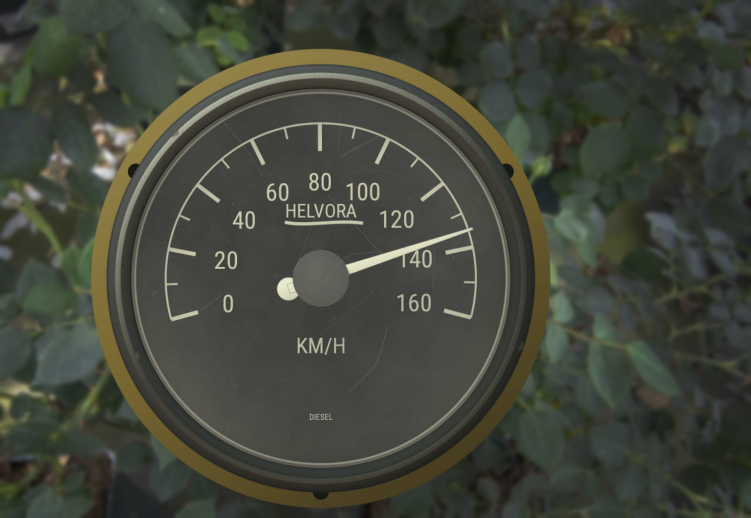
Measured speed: 135 (km/h)
